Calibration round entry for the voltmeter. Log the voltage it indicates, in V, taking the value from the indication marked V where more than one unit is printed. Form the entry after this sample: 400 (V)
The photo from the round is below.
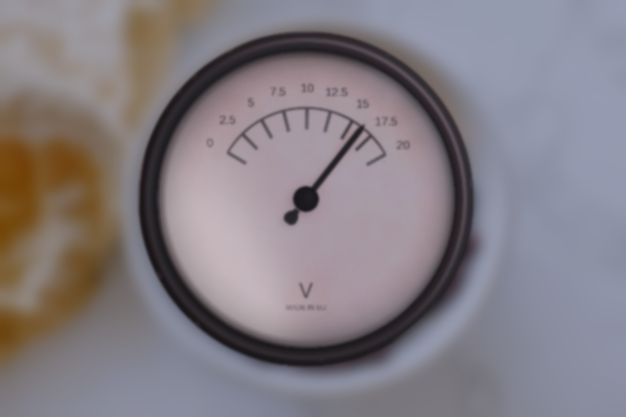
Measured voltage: 16.25 (V)
